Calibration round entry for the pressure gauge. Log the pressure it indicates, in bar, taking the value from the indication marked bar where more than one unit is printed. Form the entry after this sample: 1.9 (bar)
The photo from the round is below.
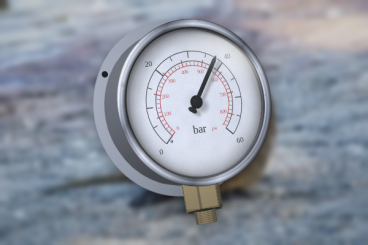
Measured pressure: 37.5 (bar)
